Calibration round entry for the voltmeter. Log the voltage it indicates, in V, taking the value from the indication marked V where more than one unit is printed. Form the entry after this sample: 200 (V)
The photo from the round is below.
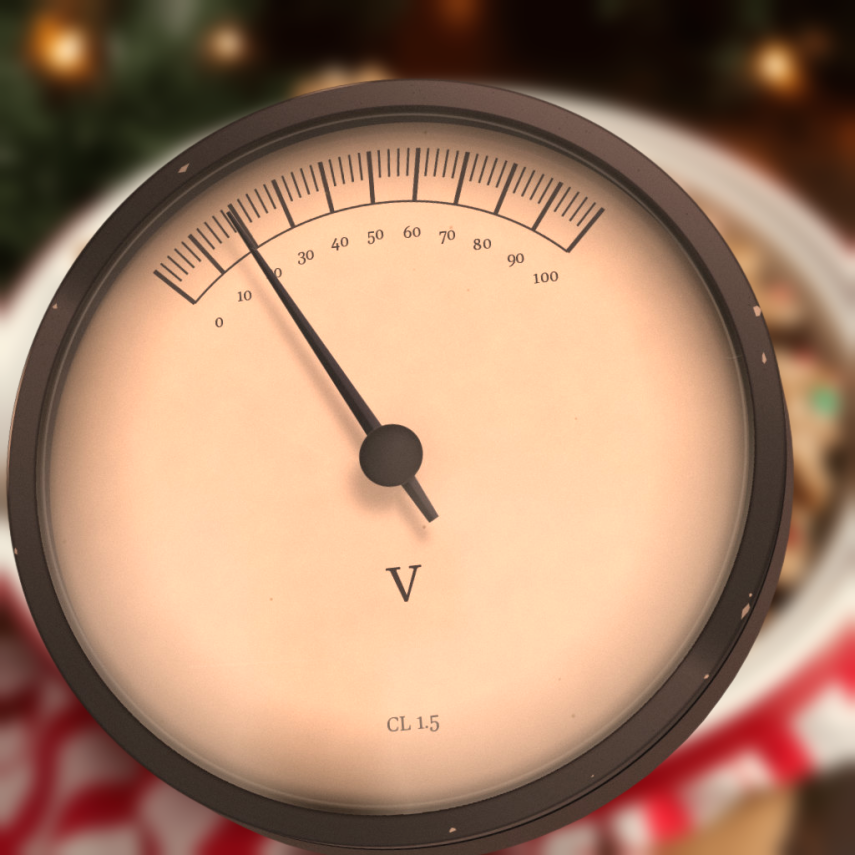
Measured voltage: 19 (V)
